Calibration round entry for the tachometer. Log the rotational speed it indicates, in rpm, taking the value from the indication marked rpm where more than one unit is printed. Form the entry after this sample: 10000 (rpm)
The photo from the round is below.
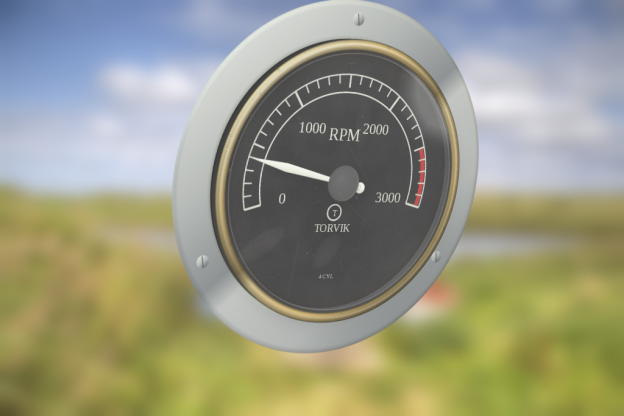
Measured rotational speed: 400 (rpm)
